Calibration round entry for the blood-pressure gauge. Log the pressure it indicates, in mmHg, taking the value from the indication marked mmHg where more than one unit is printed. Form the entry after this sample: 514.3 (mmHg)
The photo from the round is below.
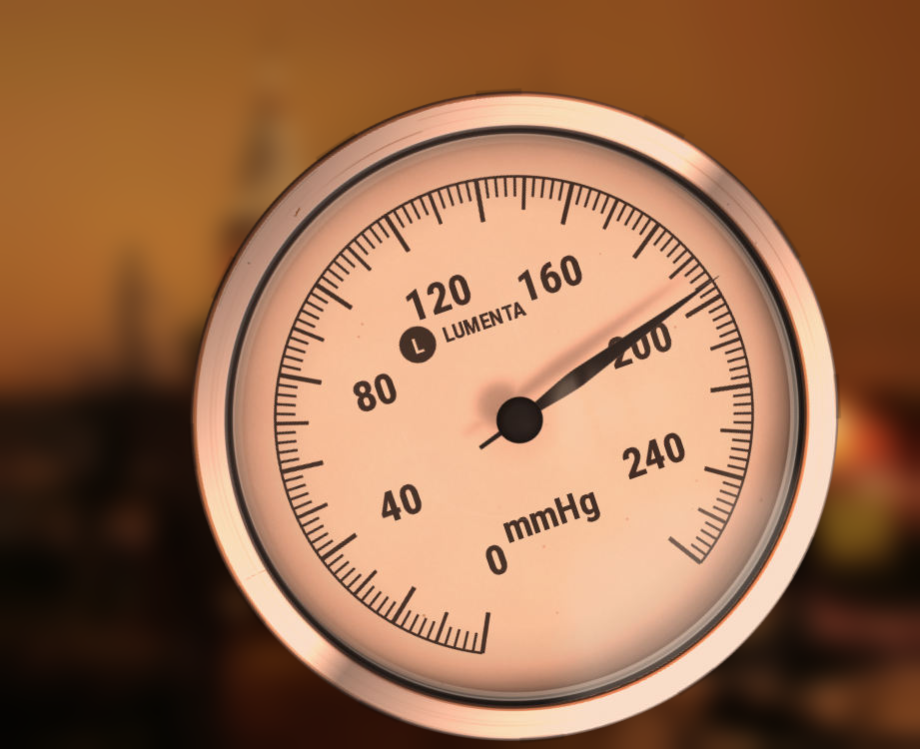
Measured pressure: 196 (mmHg)
